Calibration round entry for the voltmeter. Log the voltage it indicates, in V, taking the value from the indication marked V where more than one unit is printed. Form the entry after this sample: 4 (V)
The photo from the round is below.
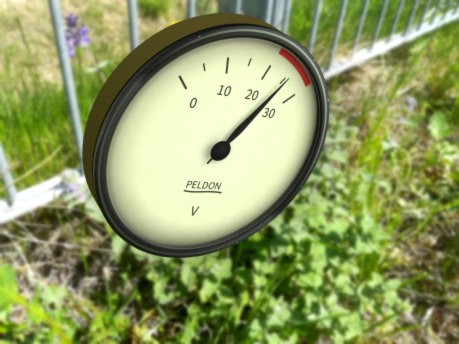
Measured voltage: 25 (V)
